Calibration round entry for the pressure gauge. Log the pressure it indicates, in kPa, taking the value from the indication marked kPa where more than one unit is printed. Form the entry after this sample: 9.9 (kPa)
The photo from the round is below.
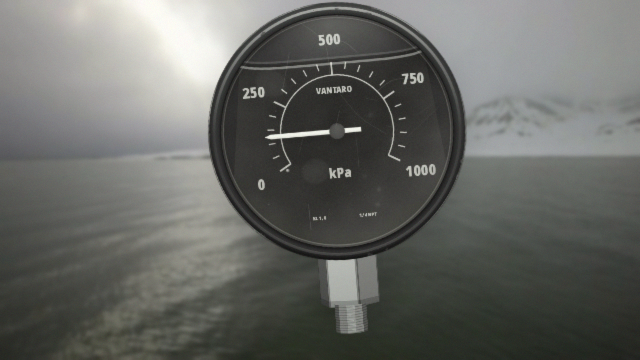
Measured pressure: 125 (kPa)
